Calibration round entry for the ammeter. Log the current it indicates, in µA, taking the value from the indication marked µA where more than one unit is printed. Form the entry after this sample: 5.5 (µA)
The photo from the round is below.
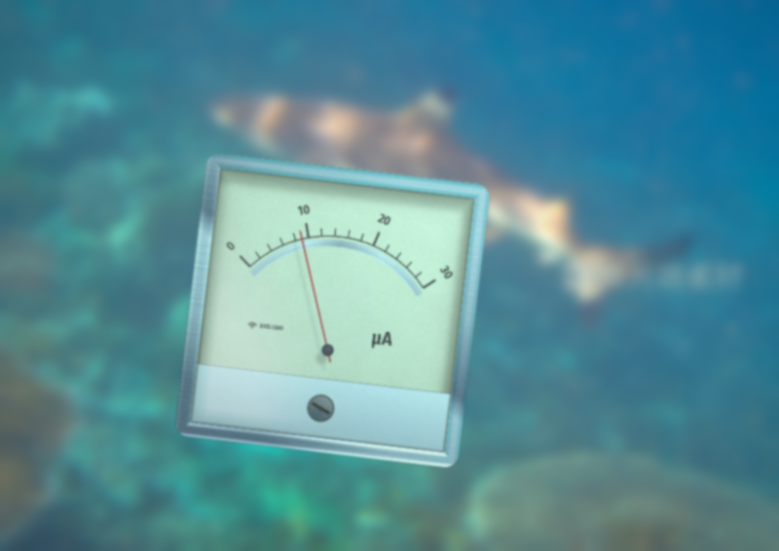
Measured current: 9 (µA)
